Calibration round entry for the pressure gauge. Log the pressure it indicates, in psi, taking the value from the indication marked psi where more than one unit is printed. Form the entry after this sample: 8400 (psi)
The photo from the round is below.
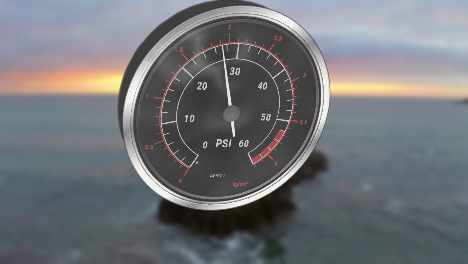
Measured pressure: 27 (psi)
